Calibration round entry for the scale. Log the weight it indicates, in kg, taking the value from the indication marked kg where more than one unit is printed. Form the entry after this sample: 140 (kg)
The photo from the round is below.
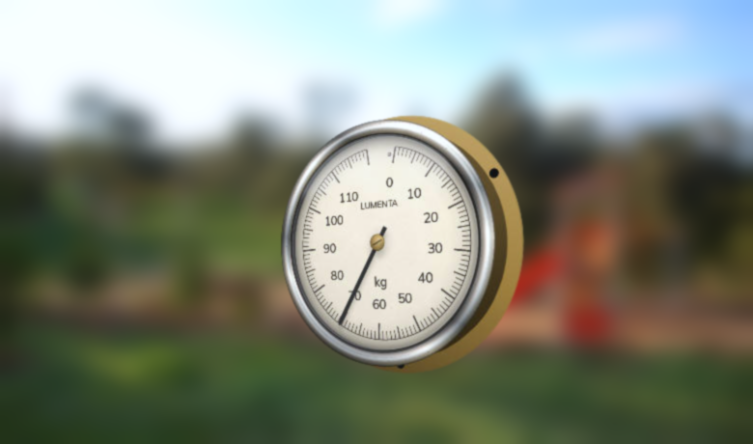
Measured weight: 70 (kg)
